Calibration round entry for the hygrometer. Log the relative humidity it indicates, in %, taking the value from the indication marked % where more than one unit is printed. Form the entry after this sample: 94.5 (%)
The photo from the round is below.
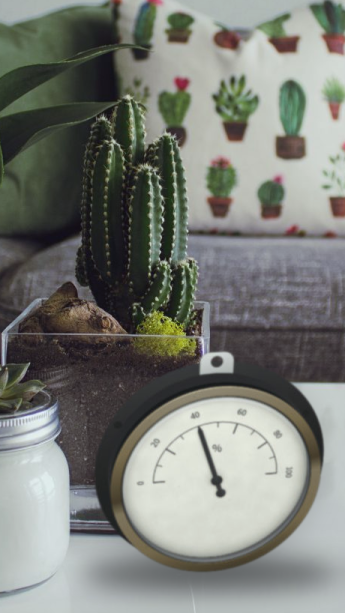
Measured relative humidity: 40 (%)
